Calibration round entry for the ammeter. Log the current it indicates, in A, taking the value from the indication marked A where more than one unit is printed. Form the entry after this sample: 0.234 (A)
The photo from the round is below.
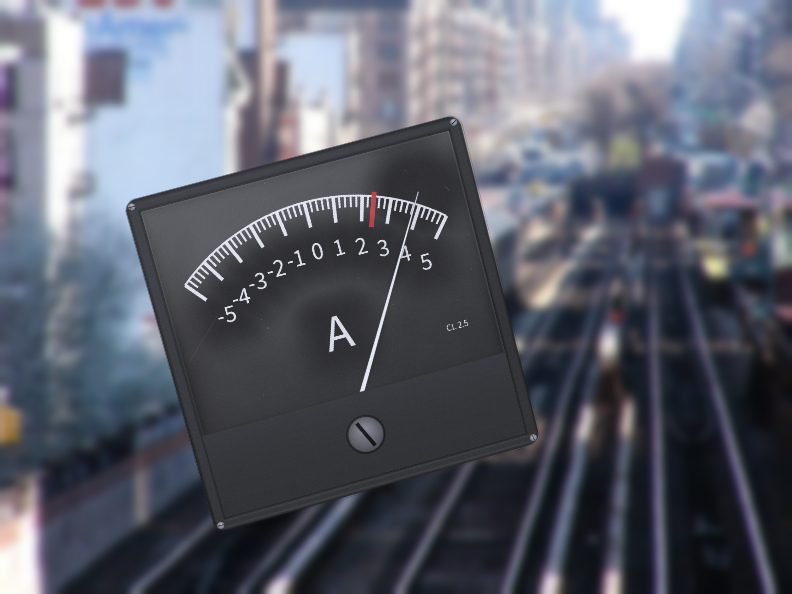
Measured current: 3.8 (A)
